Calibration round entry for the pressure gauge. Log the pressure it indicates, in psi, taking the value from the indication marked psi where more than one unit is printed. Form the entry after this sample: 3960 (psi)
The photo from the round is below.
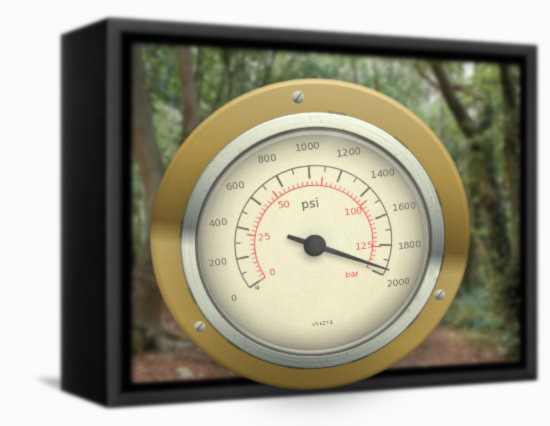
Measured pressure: 1950 (psi)
